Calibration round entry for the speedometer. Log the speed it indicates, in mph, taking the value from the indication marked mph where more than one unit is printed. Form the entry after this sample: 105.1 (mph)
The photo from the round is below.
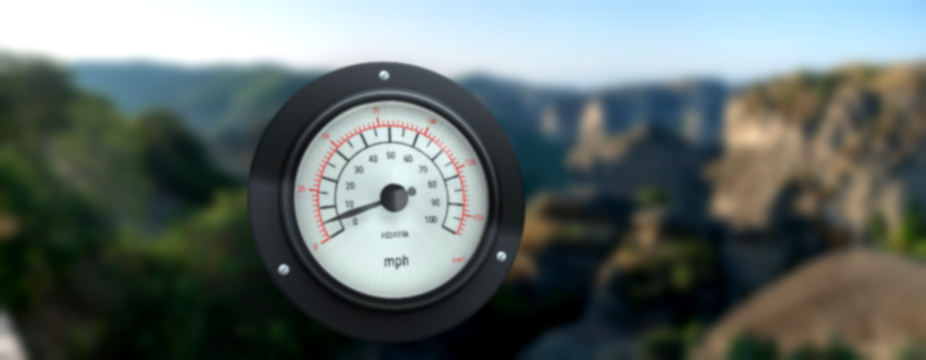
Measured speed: 5 (mph)
